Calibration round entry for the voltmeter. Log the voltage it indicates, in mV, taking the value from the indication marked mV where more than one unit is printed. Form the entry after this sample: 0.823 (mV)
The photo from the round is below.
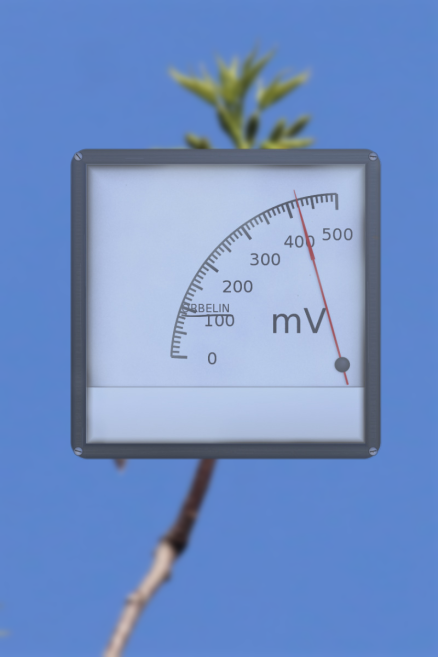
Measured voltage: 420 (mV)
